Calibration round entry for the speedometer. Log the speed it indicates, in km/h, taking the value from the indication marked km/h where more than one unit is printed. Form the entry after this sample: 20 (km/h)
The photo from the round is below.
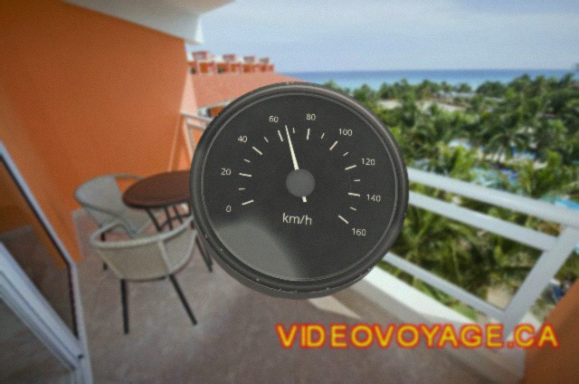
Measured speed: 65 (km/h)
